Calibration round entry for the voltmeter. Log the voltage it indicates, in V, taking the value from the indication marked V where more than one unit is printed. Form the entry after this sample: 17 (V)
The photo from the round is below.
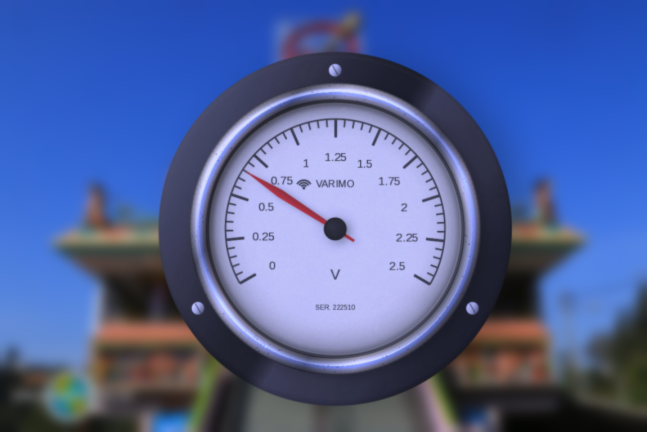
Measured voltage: 0.65 (V)
